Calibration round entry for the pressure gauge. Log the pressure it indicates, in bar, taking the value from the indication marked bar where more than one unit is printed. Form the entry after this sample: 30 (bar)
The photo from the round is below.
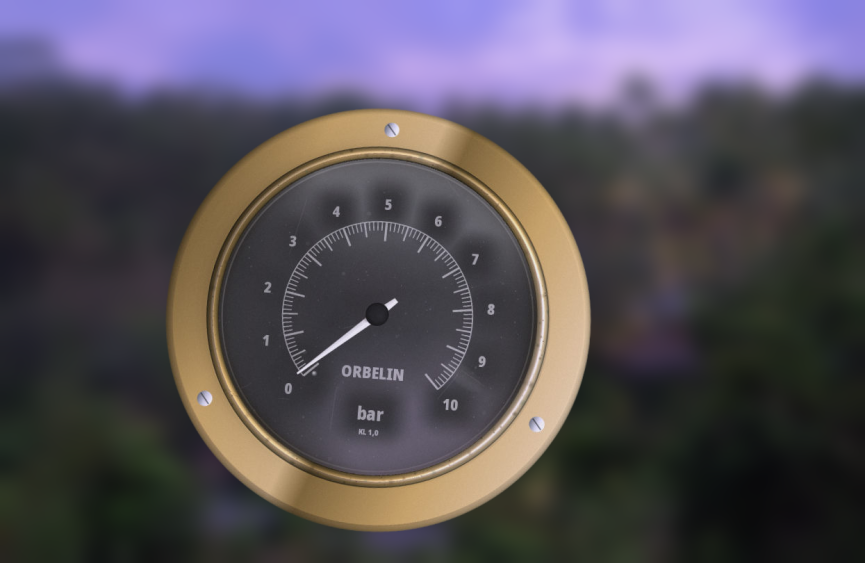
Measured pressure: 0.1 (bar)
